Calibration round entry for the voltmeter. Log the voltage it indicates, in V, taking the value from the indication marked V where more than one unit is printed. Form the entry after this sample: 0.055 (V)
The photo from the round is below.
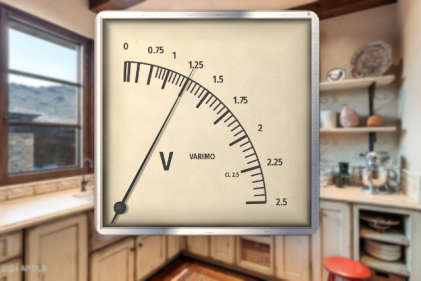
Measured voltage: 1.25 (V)
